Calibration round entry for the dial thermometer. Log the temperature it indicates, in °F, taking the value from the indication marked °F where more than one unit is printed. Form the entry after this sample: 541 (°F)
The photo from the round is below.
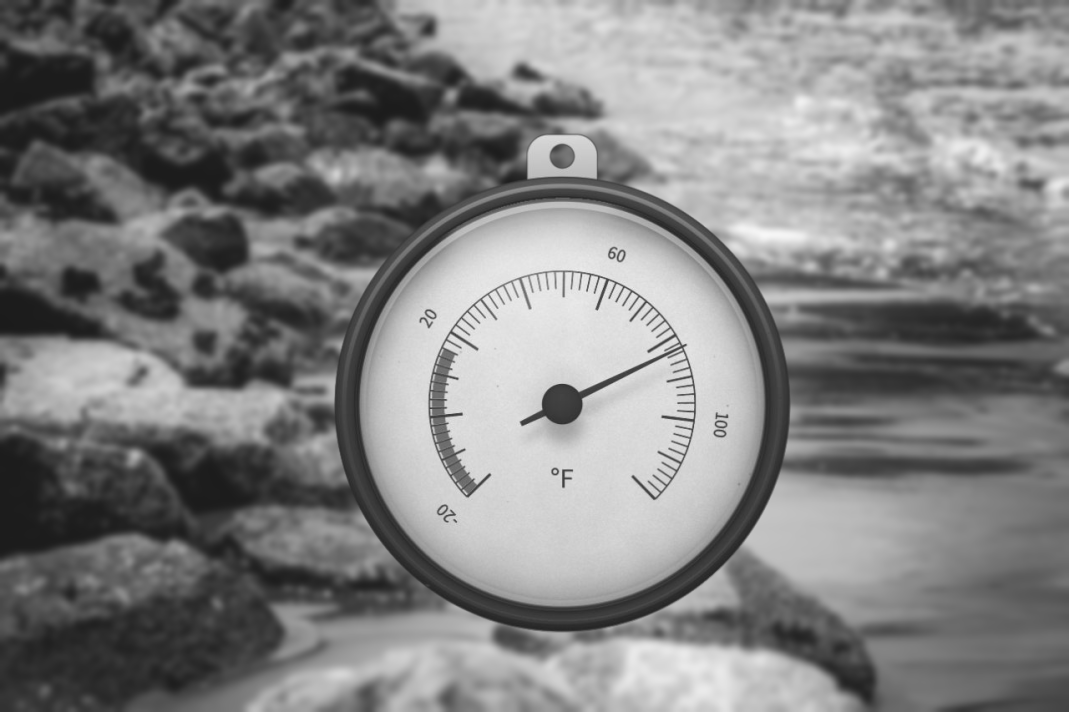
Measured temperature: 83 (°F)
